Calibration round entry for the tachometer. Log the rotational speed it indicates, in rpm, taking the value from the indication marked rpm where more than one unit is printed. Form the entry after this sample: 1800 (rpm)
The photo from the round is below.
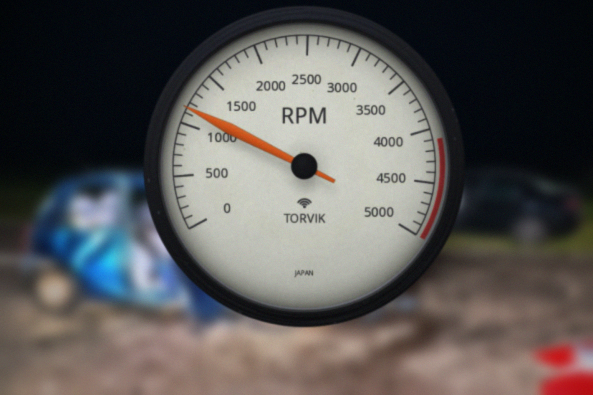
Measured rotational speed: 1150 (rpm)
